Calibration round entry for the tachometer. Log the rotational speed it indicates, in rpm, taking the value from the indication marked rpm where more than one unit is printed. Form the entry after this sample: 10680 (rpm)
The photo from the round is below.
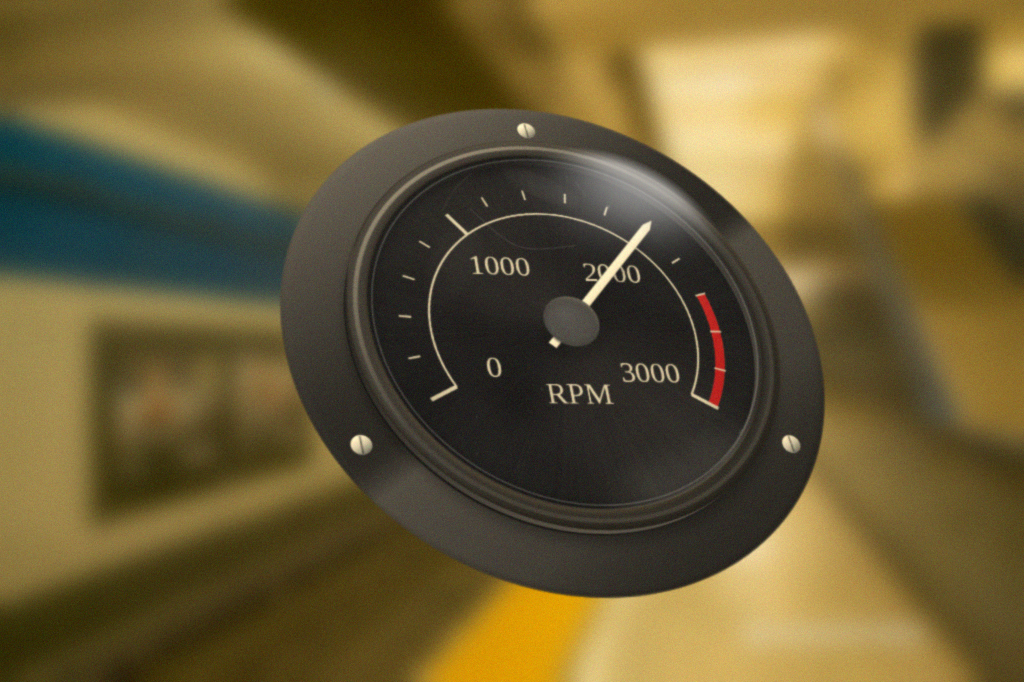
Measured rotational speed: 2000 (rpm)
